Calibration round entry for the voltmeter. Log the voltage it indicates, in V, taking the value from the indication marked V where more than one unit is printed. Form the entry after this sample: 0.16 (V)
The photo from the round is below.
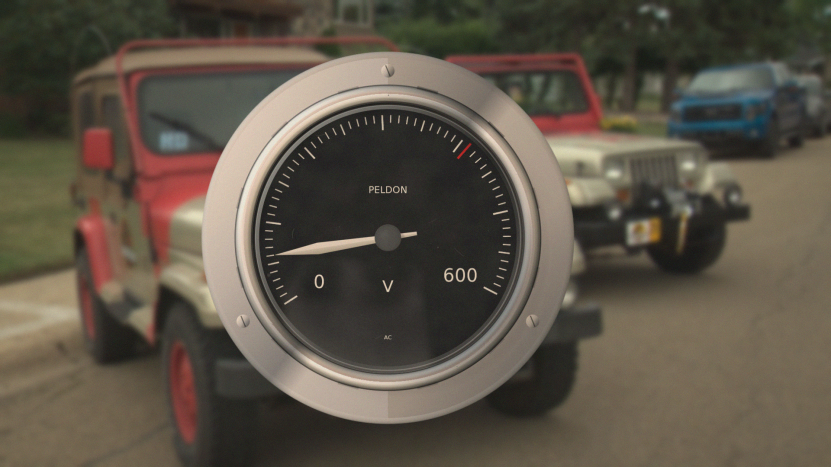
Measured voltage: 60 (V)
